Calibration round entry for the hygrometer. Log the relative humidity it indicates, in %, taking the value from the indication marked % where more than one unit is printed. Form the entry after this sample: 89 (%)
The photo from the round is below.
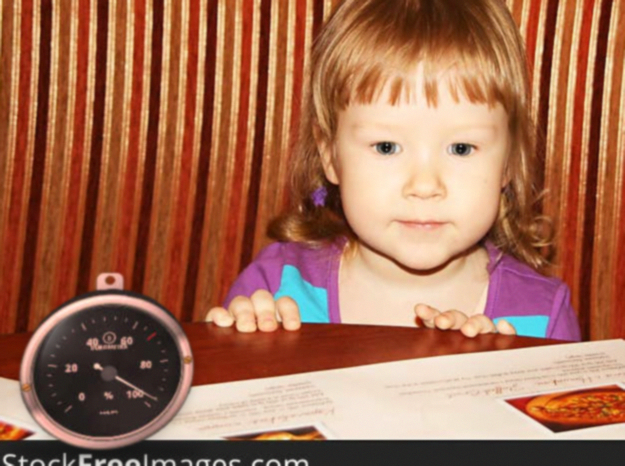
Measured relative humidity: 96 (%)
